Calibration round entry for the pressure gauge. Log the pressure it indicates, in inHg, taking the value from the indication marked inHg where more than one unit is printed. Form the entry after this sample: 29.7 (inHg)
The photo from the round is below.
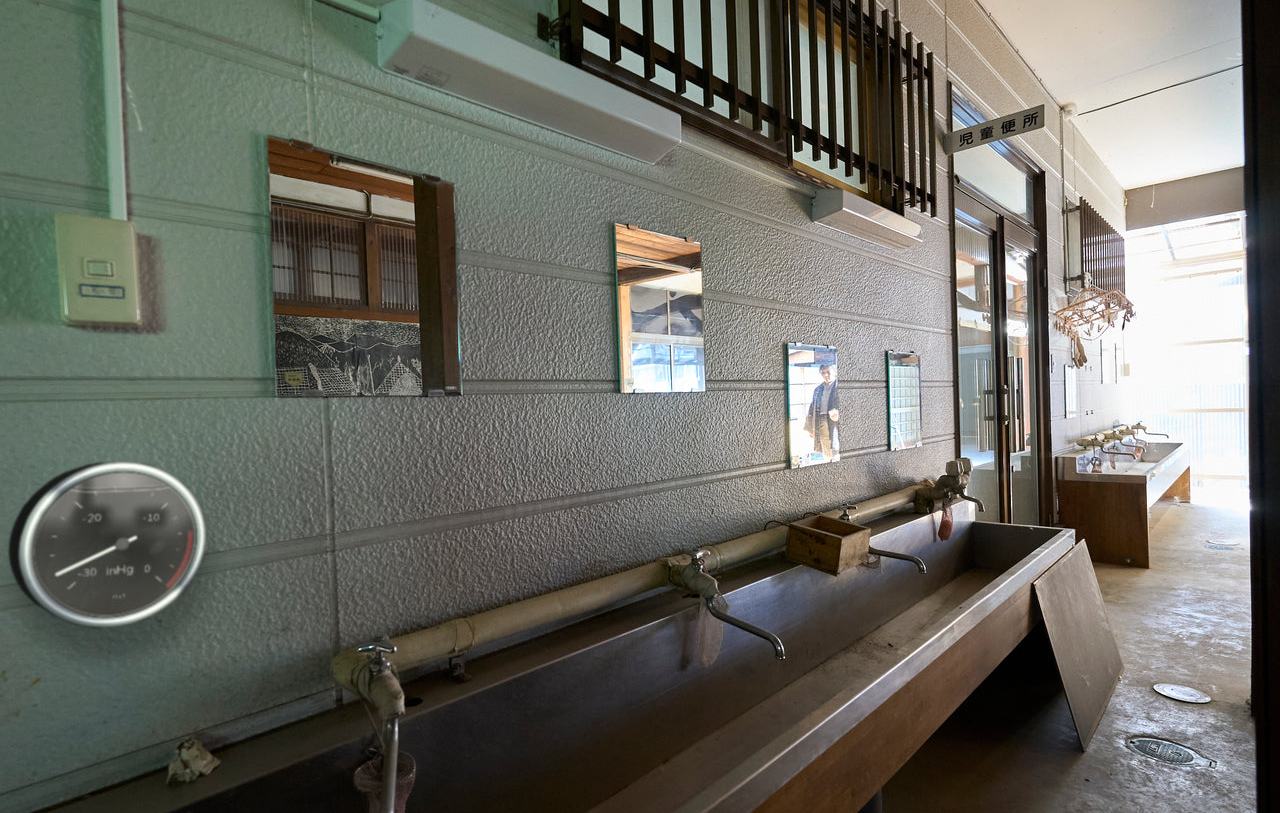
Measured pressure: -28 (inHg)
